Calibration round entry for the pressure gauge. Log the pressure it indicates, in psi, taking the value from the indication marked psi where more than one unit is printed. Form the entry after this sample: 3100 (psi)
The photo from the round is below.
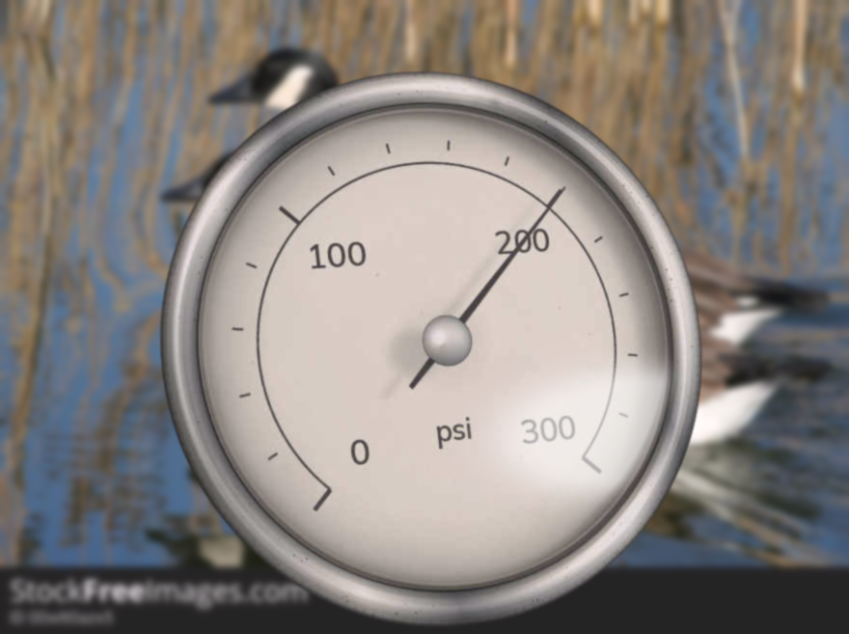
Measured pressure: 200 (psi)
